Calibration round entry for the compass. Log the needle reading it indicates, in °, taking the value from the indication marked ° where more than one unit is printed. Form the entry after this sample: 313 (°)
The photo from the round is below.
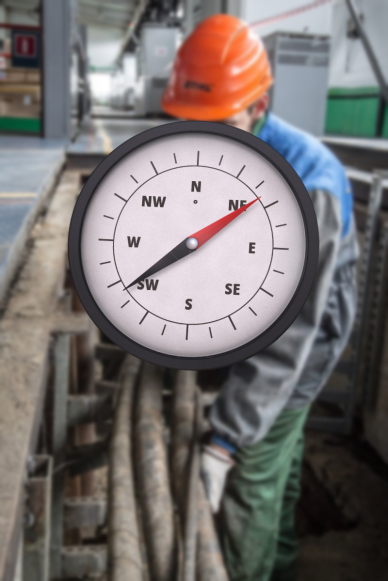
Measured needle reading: 52.5 (°)
